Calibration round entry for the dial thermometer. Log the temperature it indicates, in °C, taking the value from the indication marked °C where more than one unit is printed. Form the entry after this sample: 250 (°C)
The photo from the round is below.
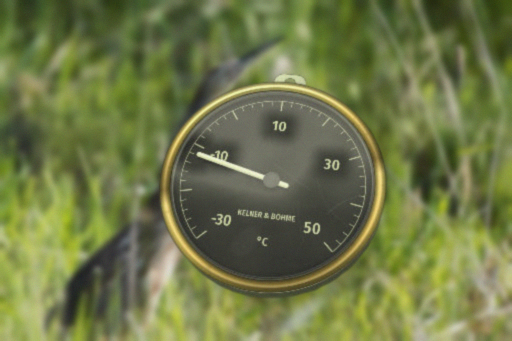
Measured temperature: -12 (°C)
